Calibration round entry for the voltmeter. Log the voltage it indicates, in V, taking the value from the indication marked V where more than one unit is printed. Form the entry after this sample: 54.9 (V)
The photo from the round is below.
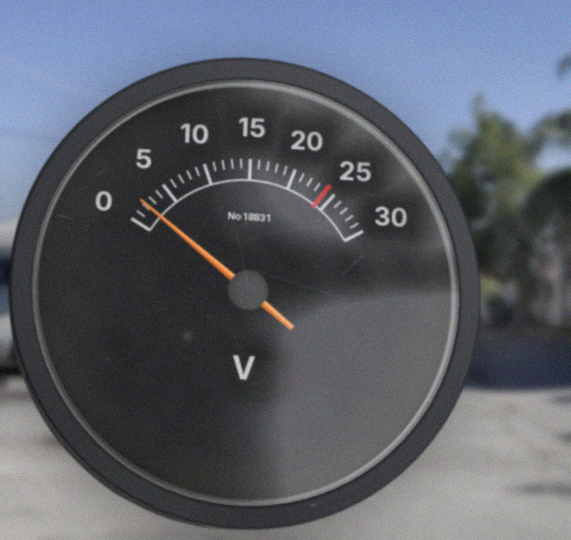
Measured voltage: 2 (V)
